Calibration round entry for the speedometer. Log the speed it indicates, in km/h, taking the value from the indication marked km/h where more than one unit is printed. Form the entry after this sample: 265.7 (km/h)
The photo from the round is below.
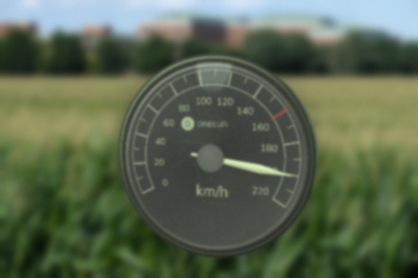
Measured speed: 200 (km/h)
